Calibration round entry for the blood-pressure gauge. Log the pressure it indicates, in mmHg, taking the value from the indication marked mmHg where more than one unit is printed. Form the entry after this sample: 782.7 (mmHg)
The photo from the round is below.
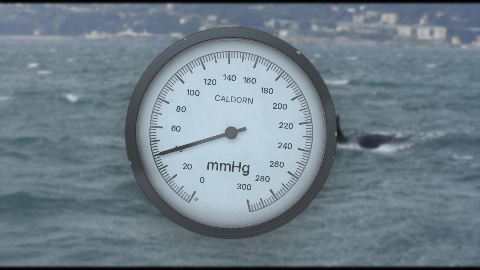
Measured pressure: 40 (mmHg)
